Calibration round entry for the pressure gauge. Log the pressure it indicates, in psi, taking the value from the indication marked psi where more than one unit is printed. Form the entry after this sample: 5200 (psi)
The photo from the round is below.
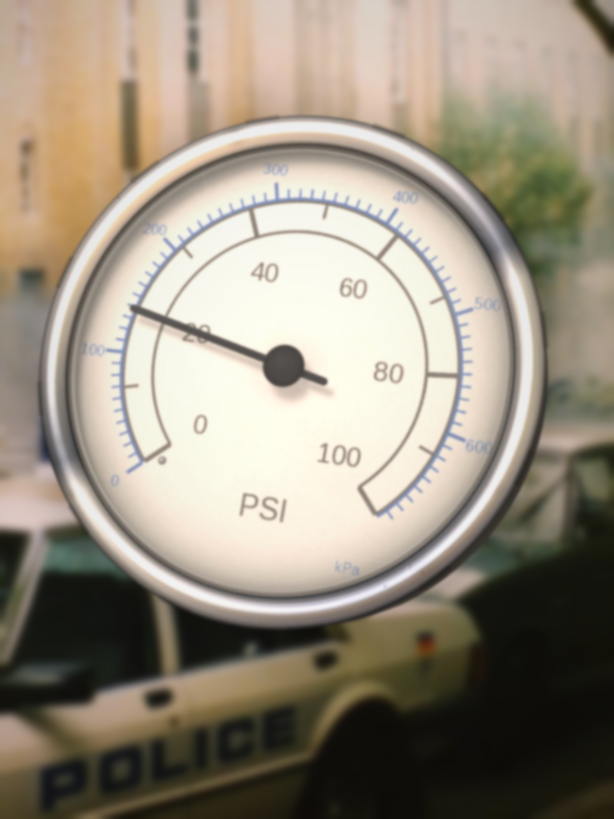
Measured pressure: 20 (psi)
